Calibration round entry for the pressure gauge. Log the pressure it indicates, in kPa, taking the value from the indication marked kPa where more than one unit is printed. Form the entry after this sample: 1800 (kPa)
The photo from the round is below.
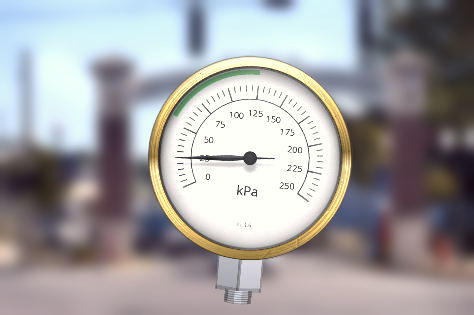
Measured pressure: 25 (kPa)
